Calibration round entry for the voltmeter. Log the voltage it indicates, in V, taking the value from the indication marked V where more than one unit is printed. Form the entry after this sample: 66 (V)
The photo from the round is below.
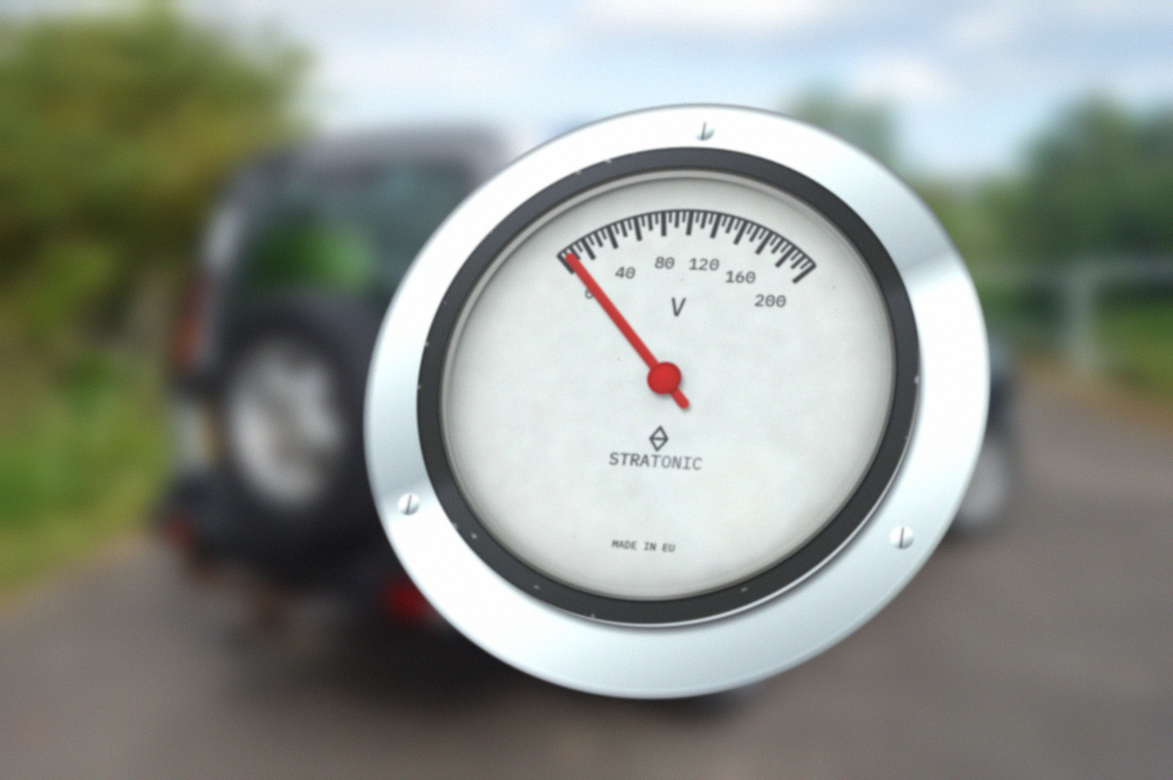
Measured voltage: 5 (V)
